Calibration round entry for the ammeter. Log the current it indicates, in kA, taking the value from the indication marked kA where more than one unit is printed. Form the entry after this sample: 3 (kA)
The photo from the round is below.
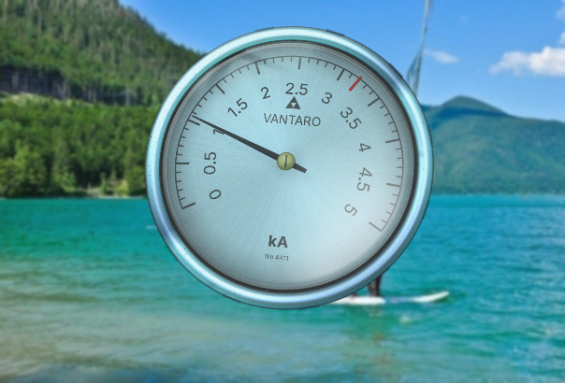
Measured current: 1.05 (kA)
